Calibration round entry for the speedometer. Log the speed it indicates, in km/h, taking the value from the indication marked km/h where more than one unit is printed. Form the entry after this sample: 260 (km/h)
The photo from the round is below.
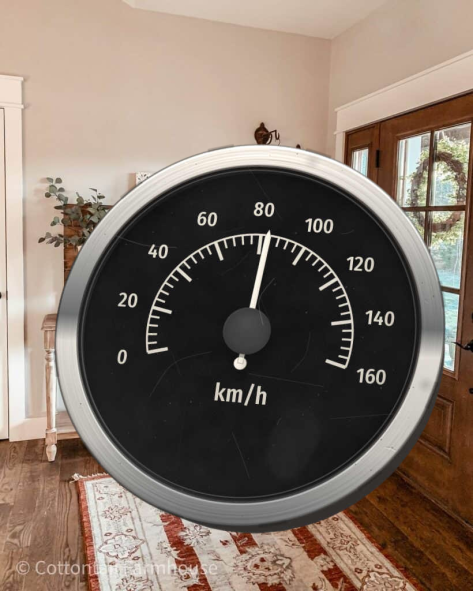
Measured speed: 84 (km/h)
